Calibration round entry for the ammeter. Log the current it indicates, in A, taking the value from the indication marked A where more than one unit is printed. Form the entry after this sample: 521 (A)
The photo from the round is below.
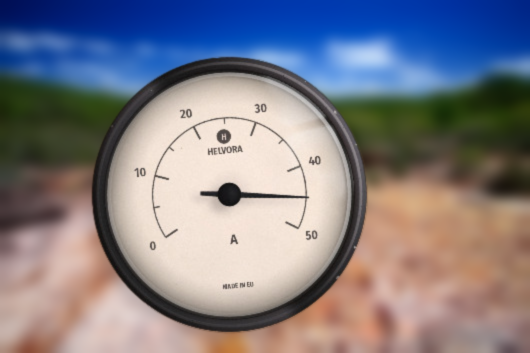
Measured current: 45 (A)
